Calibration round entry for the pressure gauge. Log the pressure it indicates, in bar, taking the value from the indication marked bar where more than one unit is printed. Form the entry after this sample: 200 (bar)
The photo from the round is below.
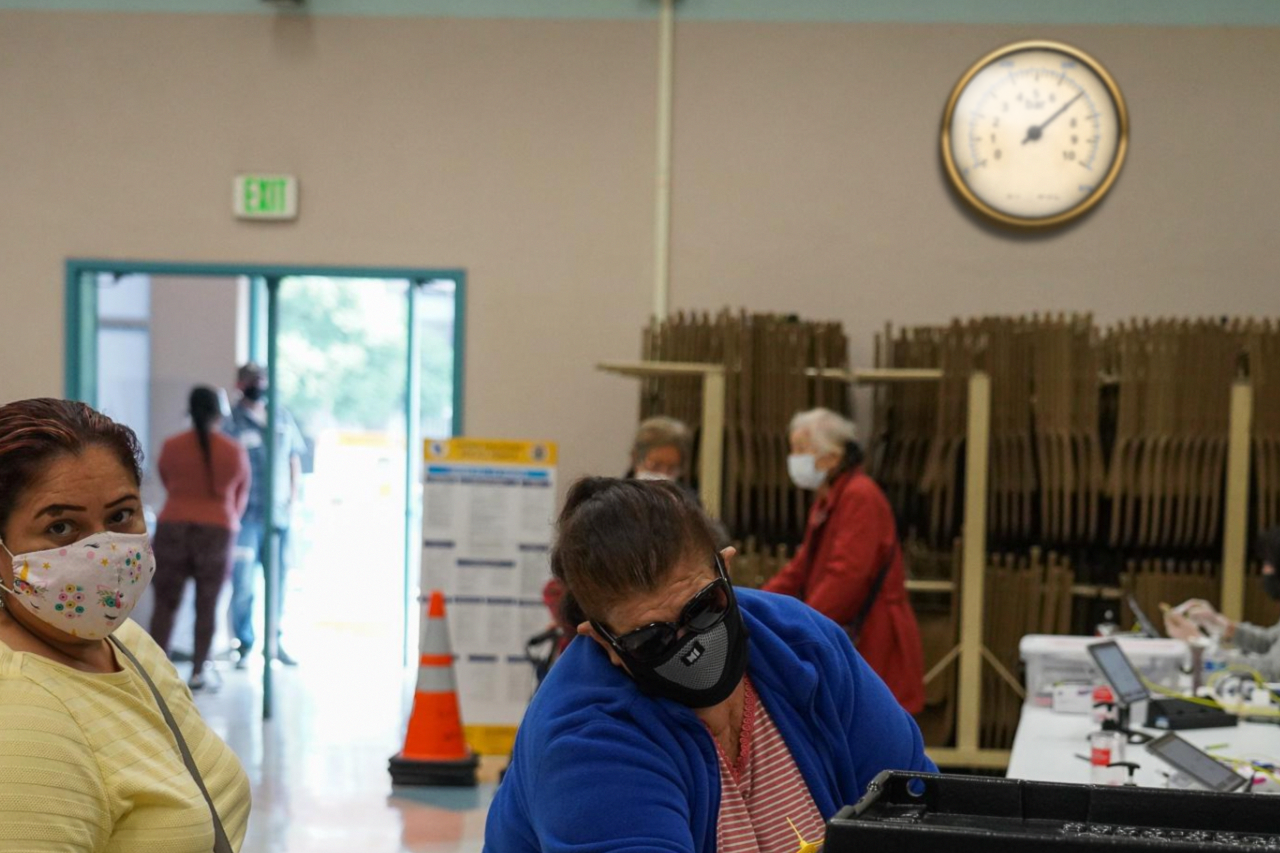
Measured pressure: 7 (bar)
